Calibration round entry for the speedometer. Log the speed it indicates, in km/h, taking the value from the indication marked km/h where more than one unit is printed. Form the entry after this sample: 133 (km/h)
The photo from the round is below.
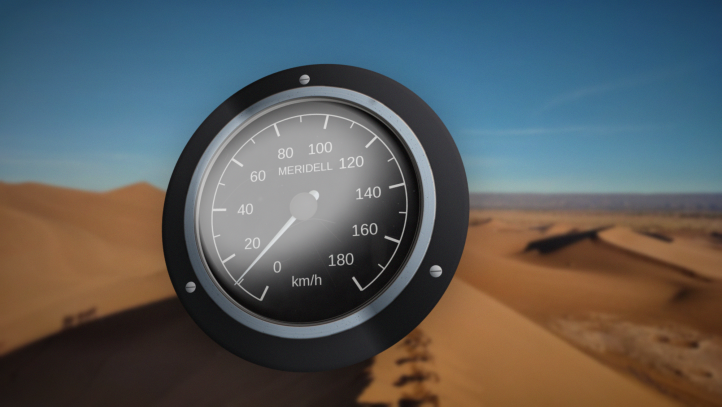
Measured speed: 10 (km/h)
